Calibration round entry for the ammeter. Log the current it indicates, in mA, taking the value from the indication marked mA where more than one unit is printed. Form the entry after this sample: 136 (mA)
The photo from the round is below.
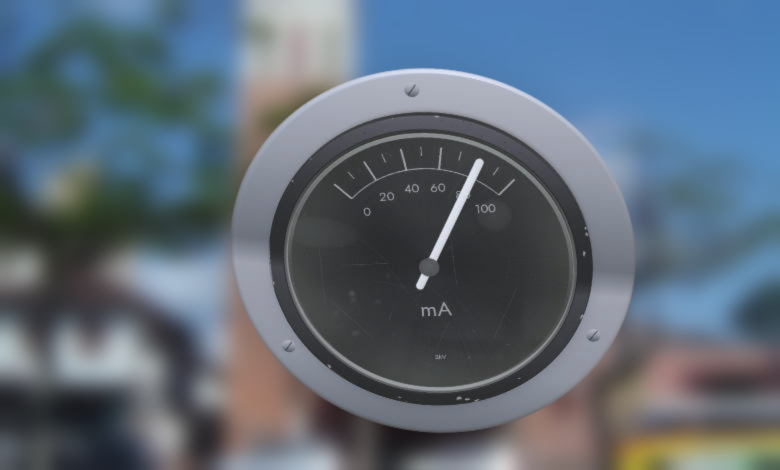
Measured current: 80 (mA)
